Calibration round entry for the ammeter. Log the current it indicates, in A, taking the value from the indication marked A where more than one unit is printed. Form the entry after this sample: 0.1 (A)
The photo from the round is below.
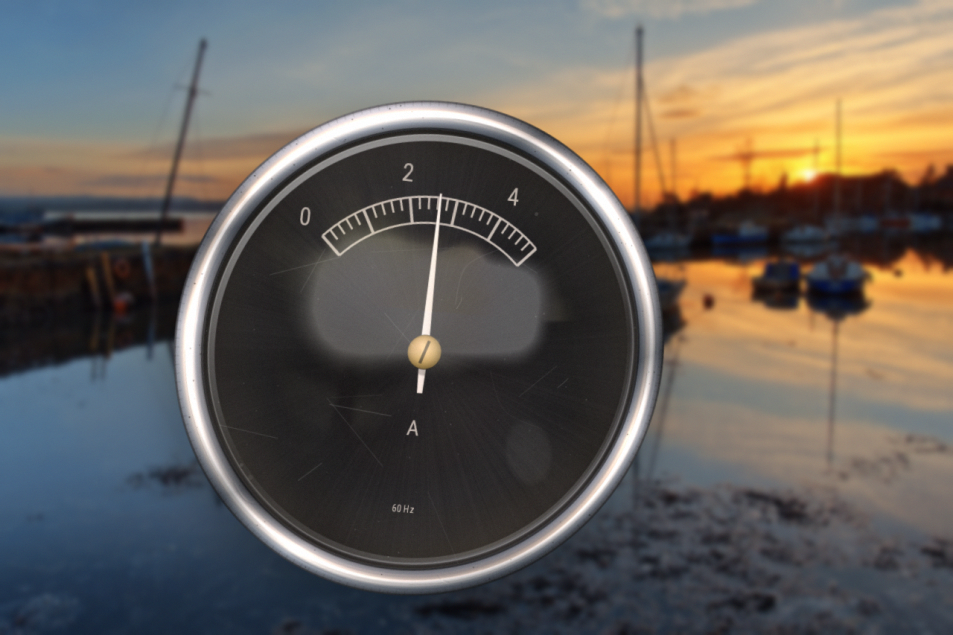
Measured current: 2.6 (A)
